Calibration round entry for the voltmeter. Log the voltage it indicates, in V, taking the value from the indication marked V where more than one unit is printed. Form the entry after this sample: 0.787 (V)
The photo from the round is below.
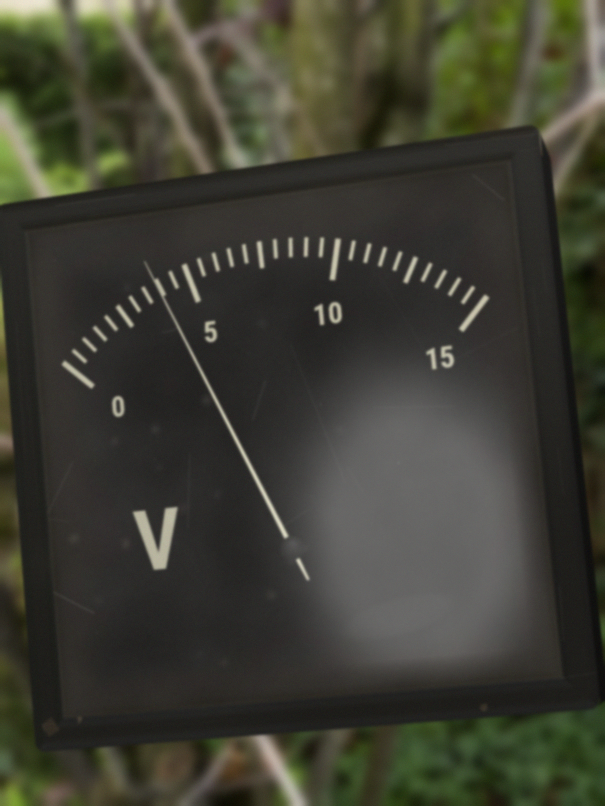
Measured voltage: 4 (V)
